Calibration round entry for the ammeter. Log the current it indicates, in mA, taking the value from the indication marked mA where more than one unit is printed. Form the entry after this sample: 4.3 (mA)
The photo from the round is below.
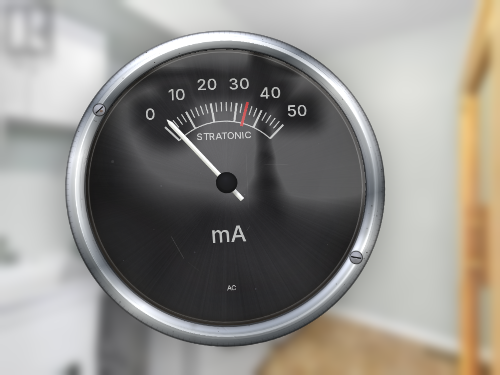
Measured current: 2 (mA)
